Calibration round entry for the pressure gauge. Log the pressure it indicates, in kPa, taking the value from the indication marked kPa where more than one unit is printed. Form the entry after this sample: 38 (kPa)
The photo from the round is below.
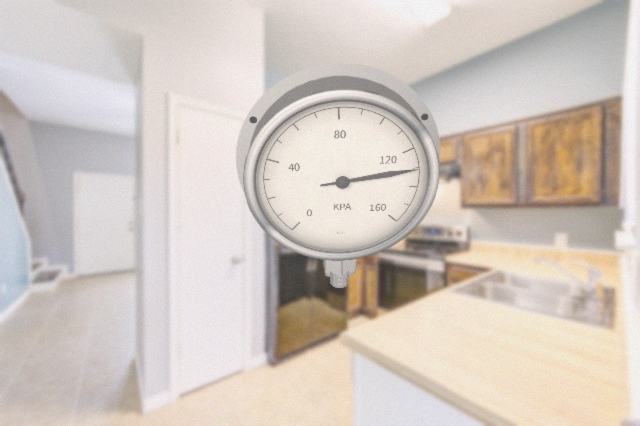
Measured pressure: 130 (kPa)
